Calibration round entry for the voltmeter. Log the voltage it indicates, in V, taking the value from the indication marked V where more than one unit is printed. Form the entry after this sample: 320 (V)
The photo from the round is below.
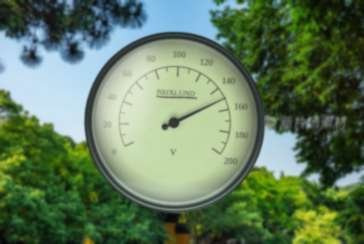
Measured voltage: 150 (V)
